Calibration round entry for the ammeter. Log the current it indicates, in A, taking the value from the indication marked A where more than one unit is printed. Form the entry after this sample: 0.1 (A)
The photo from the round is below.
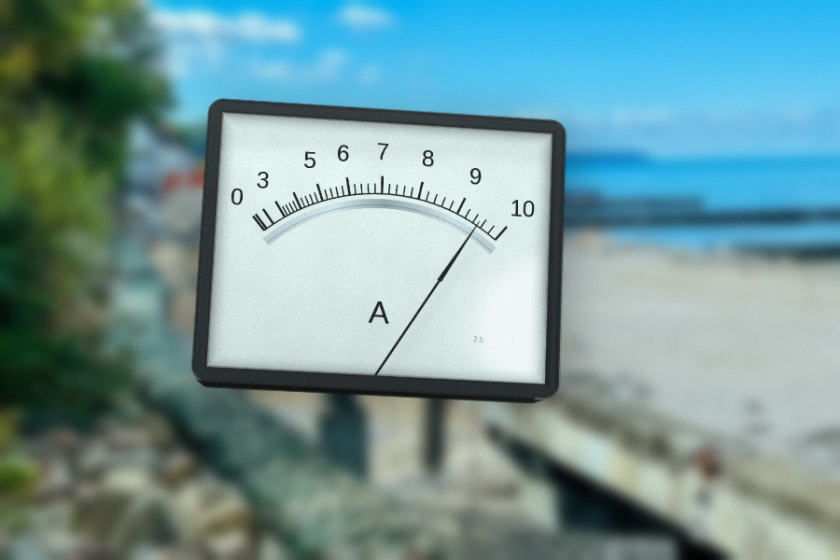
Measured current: 9.5 (A)
